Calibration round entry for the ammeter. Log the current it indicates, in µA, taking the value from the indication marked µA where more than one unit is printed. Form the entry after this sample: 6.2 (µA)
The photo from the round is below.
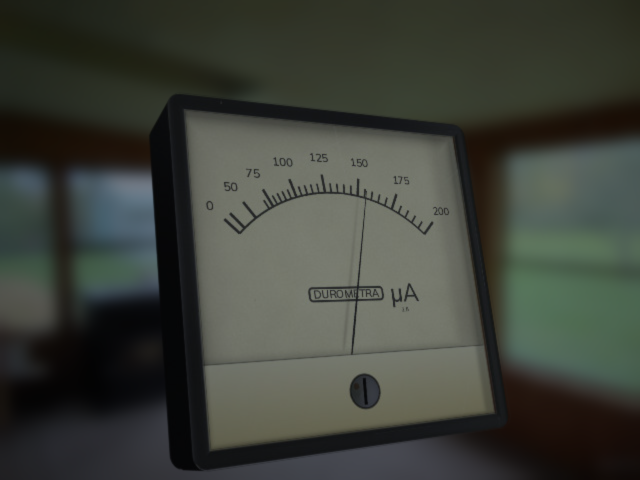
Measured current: 155 (µA)
